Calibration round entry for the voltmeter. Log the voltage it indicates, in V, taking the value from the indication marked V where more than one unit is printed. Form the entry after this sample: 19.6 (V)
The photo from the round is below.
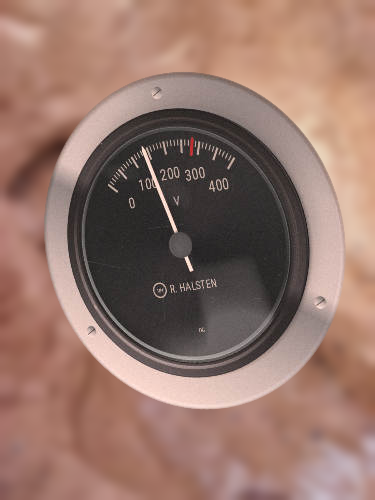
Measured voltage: 150 (V)
